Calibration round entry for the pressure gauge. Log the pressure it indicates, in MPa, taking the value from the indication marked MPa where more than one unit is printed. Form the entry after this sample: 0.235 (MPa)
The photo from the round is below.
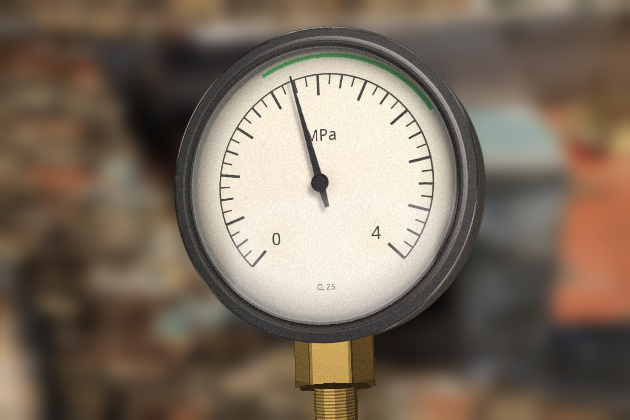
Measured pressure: 1.8 (MPa)
